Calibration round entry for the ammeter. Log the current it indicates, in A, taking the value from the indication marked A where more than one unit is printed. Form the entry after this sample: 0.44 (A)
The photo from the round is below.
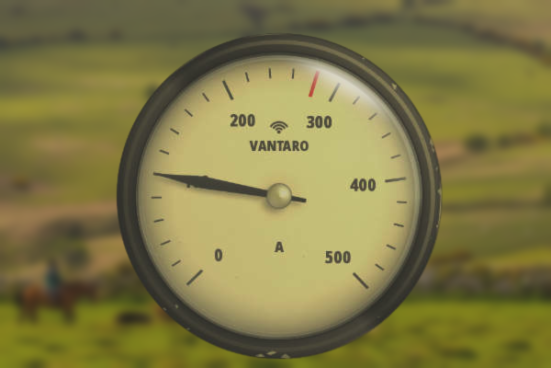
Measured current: 100 (A)
